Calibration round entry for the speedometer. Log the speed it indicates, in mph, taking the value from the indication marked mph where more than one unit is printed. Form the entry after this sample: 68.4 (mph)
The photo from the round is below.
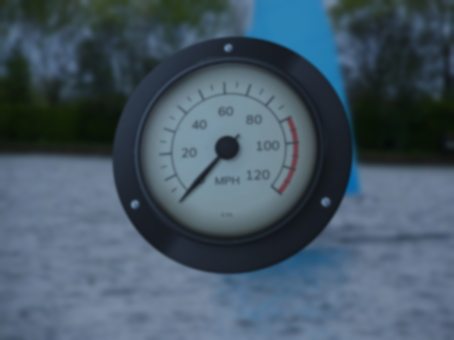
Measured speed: 0 (mph)
